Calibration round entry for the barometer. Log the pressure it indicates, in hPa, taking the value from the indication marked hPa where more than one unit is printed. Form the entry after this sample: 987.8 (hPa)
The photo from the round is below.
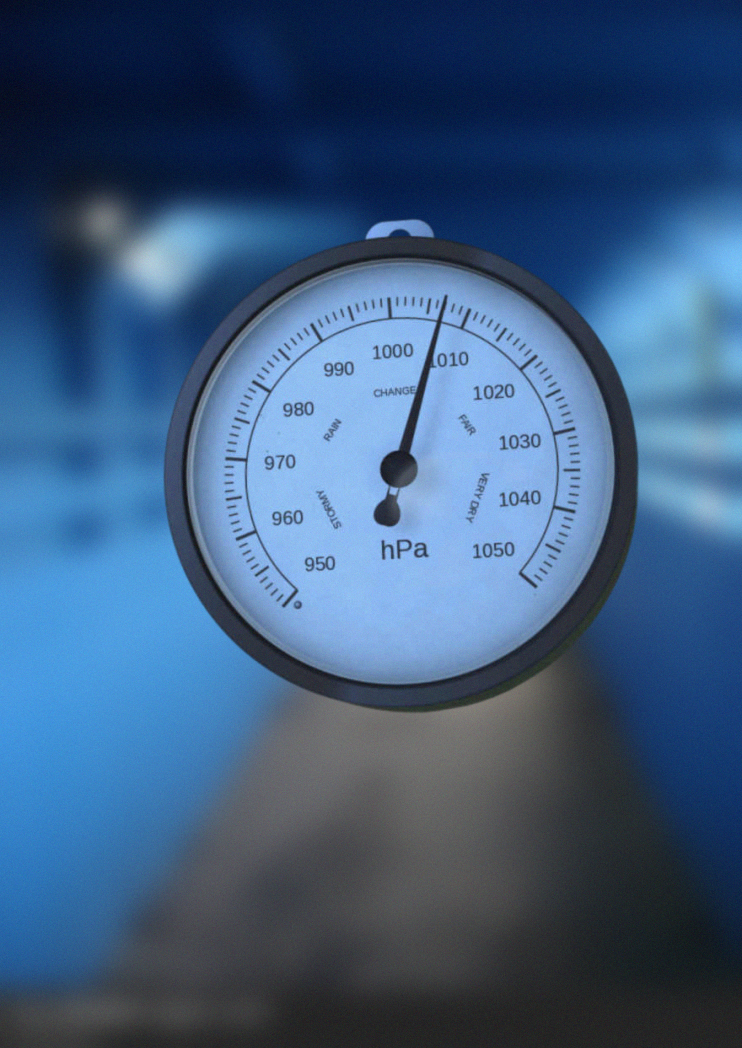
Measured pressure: 1007 (hPa)
